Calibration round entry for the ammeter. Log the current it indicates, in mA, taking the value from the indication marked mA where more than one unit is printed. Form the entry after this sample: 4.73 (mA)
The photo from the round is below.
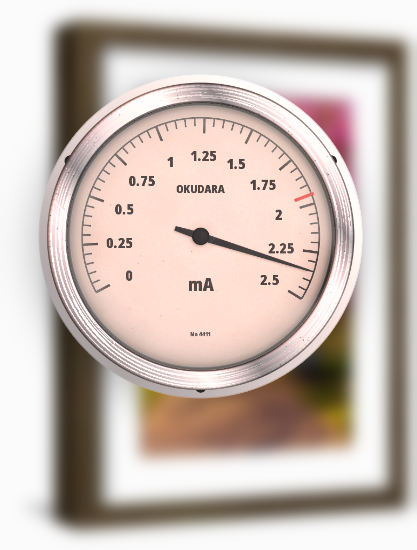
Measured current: 2.35 (mA)
